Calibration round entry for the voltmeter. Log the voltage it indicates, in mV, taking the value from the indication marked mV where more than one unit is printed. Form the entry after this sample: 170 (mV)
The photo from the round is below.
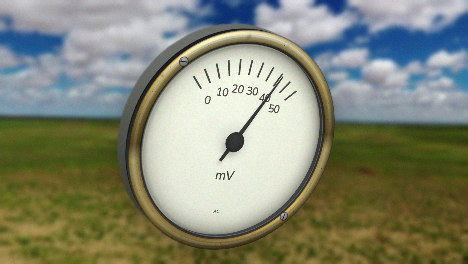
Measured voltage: 40 (mV)
